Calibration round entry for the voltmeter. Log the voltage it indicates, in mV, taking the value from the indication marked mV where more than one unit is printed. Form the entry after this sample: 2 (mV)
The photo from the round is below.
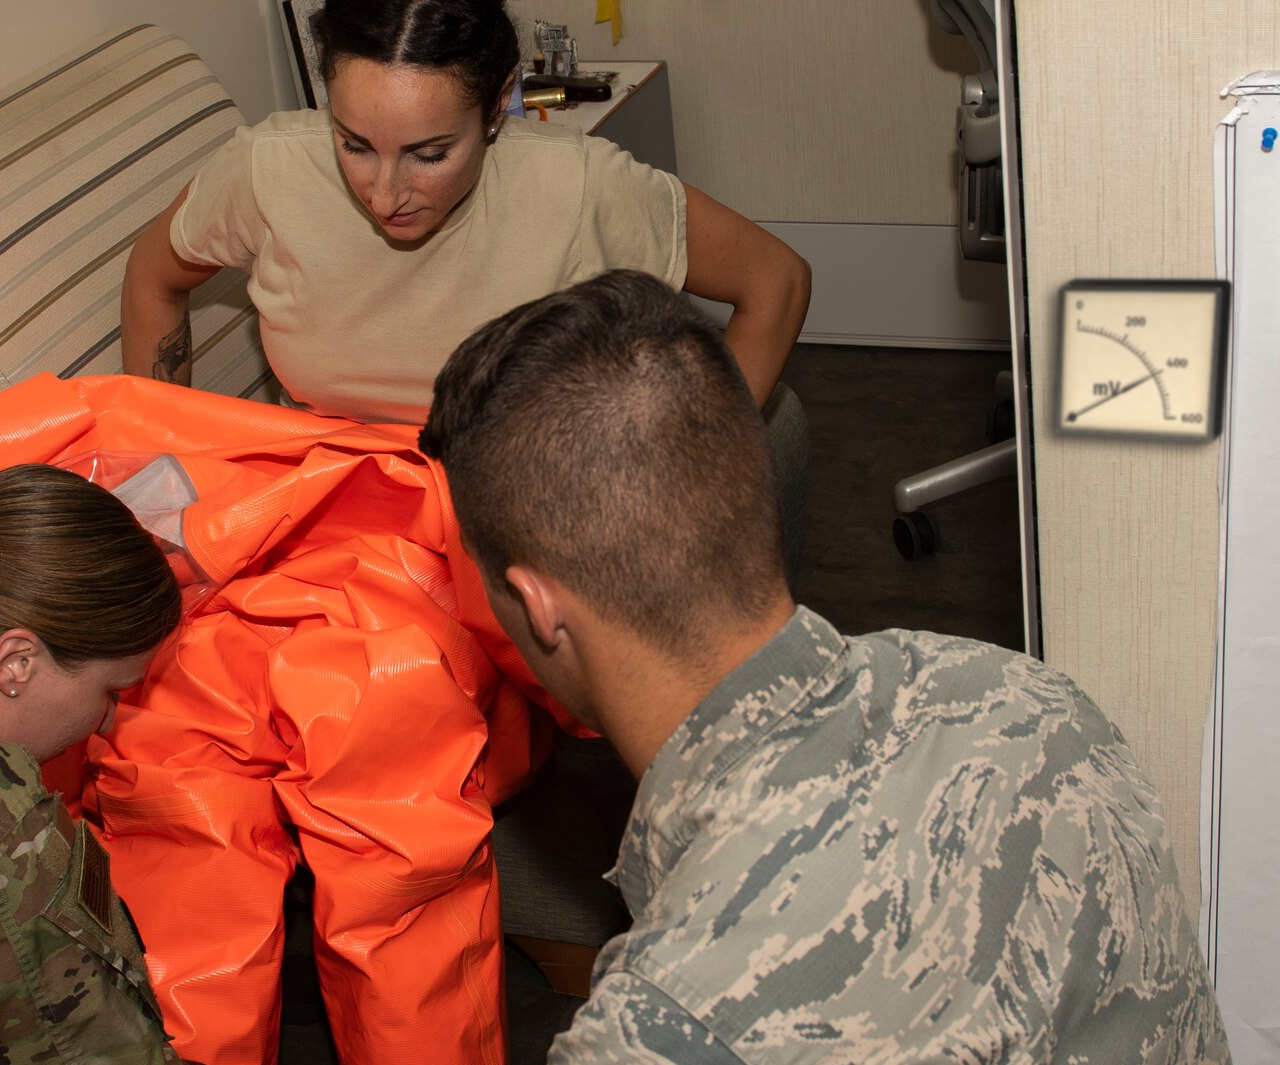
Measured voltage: 400 (mV)
